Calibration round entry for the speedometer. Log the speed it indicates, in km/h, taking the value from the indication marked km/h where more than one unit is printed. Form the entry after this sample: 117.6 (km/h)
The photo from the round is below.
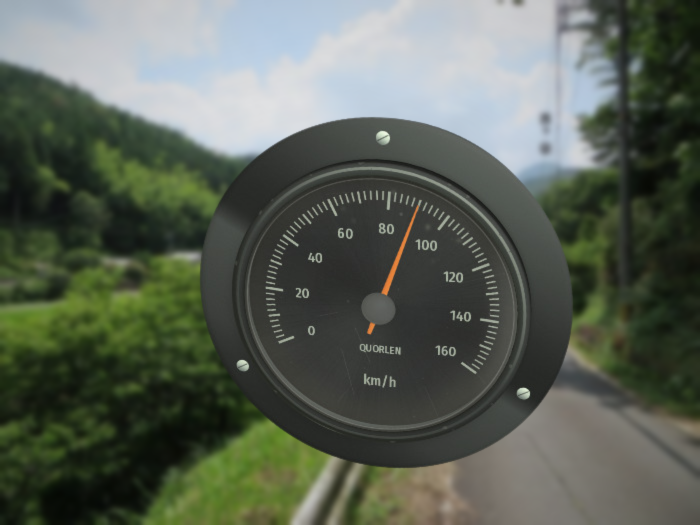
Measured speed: 90 (km/h)
